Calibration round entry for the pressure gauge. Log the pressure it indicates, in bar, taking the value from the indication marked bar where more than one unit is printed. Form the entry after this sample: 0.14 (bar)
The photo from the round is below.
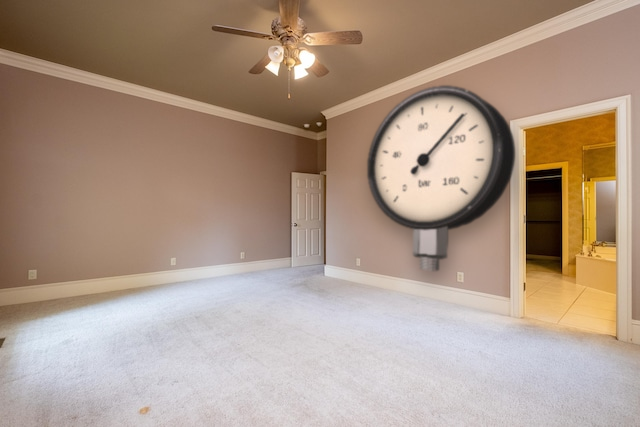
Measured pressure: 110 (bar)
